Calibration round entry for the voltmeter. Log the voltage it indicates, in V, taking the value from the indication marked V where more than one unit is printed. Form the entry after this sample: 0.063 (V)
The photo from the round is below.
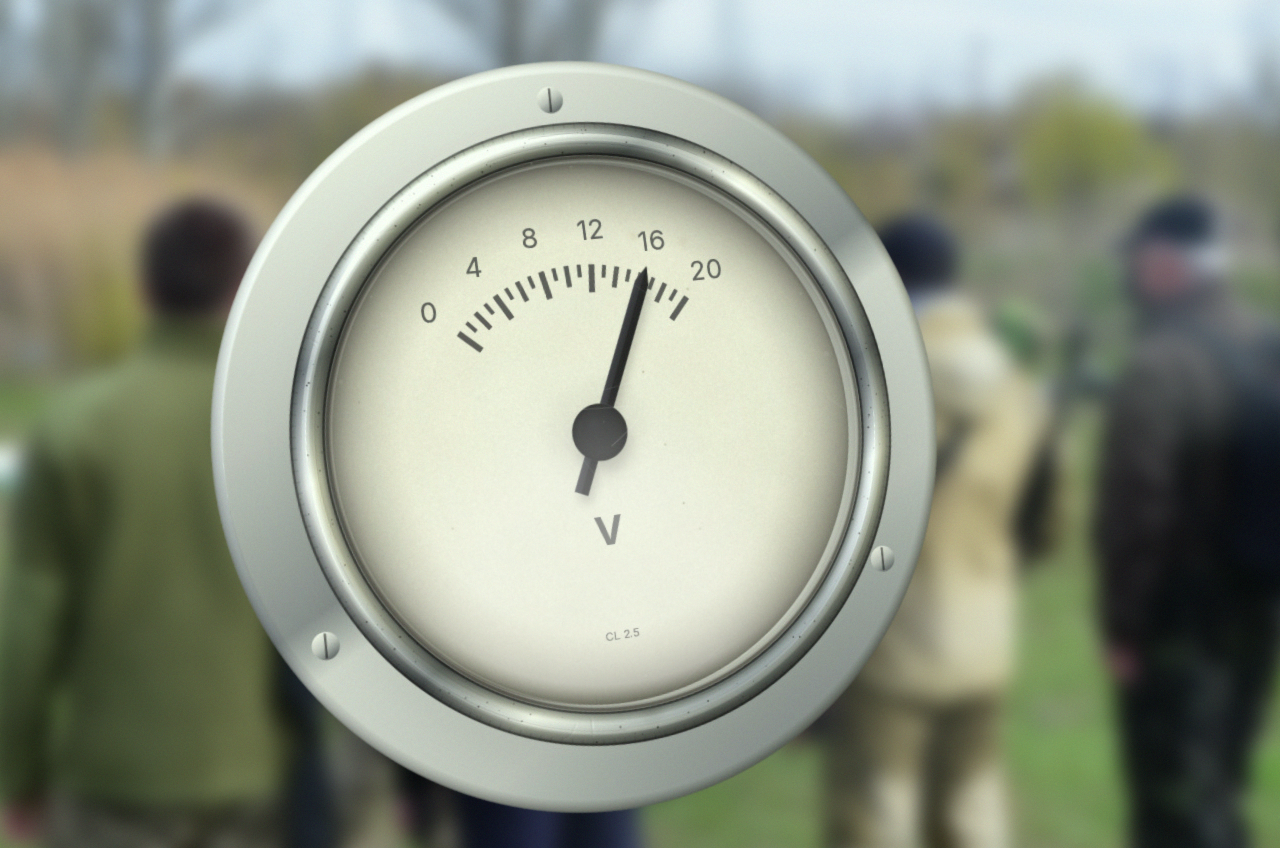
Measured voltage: 16 (V)
